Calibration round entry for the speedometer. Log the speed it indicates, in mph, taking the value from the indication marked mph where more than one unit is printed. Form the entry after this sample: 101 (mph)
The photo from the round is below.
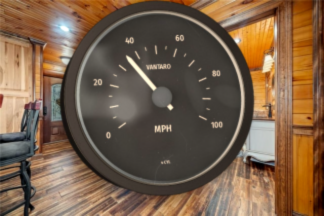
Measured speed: 35 (mph)
